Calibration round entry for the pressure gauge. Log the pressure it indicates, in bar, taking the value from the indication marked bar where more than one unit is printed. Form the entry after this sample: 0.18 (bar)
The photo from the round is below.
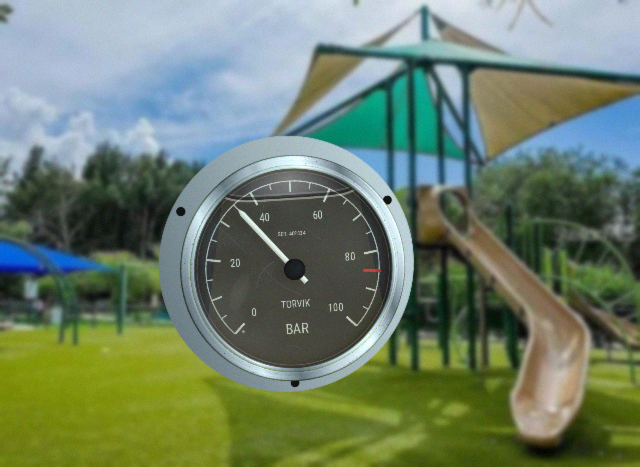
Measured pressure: 35 (bar)
